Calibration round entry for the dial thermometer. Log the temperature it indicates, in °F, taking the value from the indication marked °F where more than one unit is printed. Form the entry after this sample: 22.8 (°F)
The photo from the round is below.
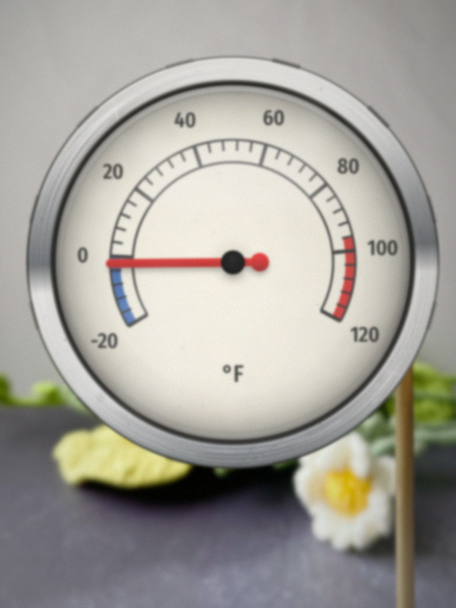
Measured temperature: -2 (°F)
